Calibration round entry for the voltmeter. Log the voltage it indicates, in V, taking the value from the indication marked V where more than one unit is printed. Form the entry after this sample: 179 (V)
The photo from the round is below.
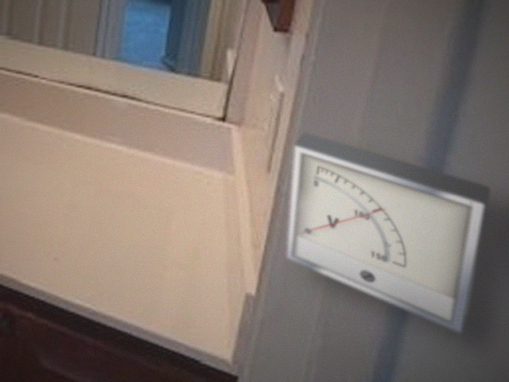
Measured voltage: 100 (V)
